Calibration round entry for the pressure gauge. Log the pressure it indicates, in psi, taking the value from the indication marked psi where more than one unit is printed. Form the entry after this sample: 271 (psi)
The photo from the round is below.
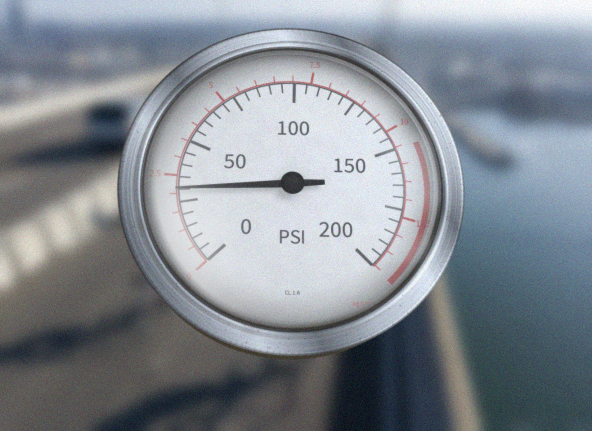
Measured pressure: 30 (psi)
